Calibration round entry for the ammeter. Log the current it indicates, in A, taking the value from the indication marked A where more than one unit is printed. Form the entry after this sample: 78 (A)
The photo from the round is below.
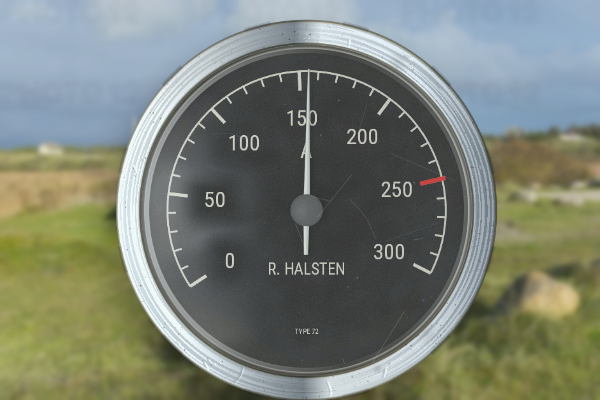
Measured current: 155 (A)
